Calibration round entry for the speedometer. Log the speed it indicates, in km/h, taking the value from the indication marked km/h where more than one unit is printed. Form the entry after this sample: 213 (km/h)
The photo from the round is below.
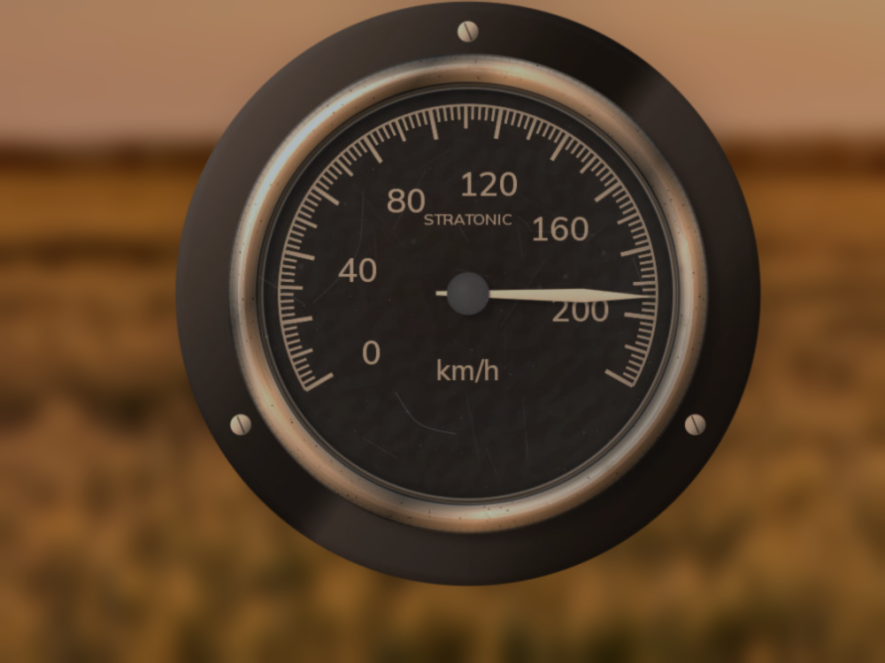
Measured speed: 194 (km/h)
